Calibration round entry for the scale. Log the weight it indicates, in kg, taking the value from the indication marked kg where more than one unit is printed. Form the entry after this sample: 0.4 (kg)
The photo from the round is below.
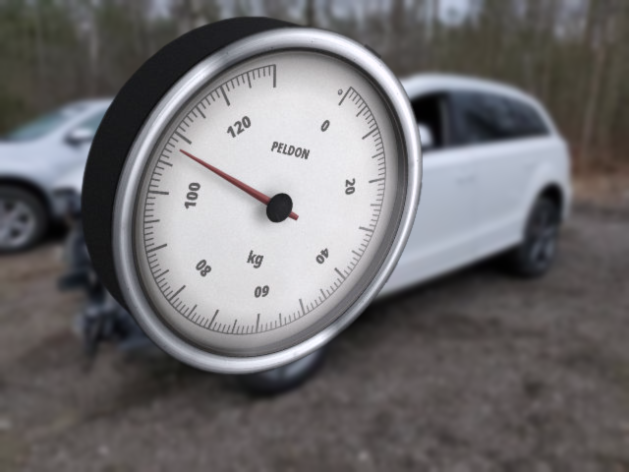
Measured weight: 108 (kg)
